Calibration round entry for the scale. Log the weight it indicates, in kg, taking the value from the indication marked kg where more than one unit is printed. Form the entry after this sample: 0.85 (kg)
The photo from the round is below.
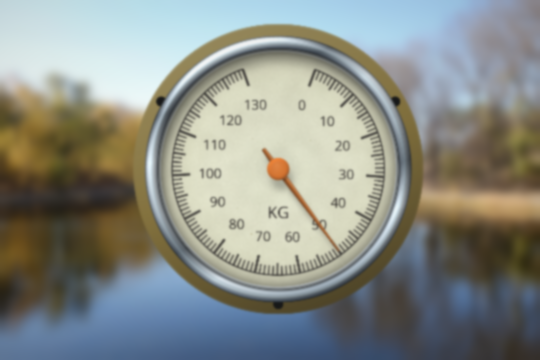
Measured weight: 50 (kg)
